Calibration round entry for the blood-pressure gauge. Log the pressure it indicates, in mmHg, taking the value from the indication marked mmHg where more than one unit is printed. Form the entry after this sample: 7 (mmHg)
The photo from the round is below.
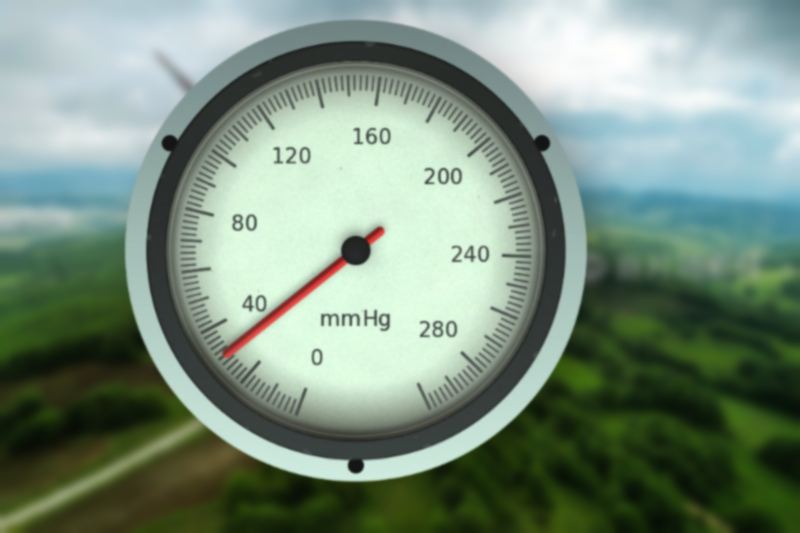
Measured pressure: 30 (mmHg)
